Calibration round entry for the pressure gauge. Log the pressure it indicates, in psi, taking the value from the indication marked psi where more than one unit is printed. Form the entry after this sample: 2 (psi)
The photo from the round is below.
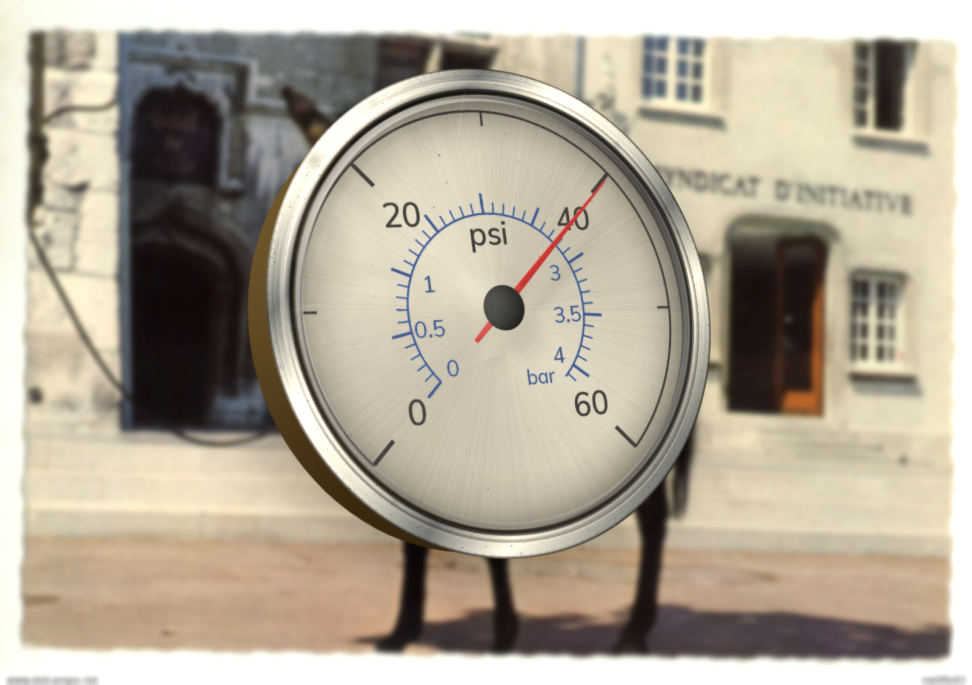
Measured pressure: 40 (psi)
